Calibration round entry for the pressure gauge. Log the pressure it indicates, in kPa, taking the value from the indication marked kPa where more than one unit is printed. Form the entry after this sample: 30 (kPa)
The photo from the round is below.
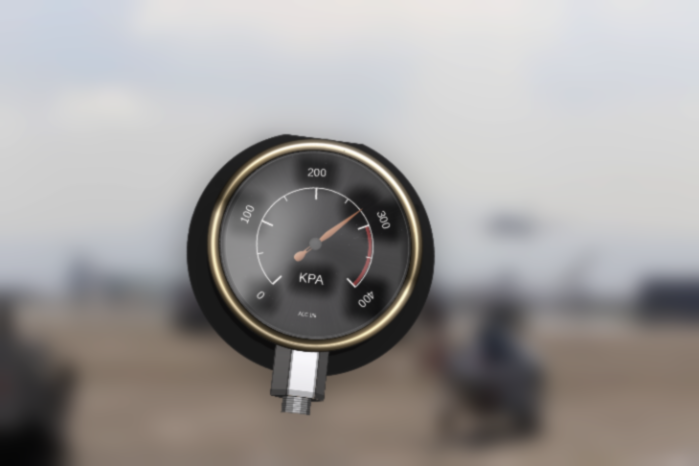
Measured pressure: 275 (kPa)
